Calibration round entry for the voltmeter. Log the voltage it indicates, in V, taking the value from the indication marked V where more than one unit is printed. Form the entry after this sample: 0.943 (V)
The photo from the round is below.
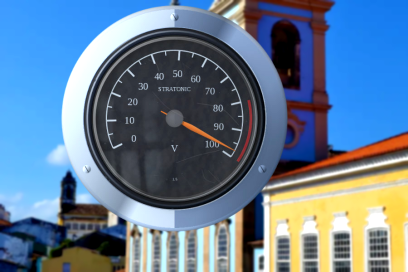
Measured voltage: 97.5 (V)
